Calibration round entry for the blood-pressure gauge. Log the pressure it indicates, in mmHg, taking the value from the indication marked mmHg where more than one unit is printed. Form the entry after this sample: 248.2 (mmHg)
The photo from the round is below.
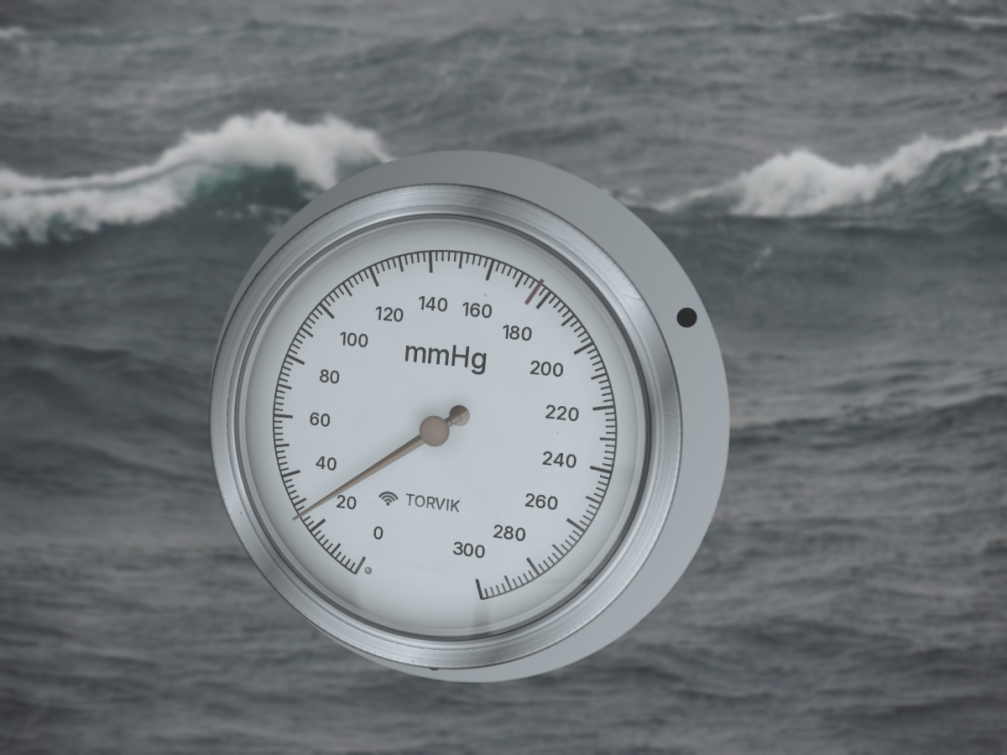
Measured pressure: 26 (mmHg)
